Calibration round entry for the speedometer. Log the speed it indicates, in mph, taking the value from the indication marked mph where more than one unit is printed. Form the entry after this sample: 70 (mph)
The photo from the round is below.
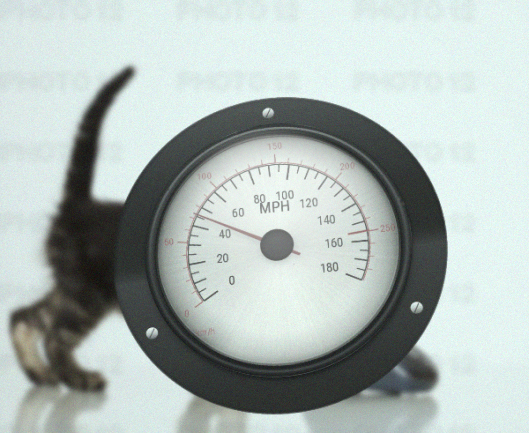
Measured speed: 45 (mph)
